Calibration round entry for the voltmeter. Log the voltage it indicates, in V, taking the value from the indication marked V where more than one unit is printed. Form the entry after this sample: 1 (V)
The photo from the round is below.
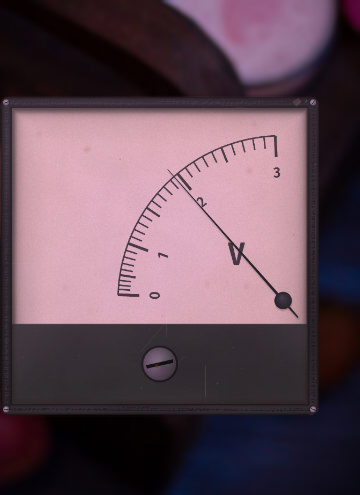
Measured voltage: 1.95 (V)
